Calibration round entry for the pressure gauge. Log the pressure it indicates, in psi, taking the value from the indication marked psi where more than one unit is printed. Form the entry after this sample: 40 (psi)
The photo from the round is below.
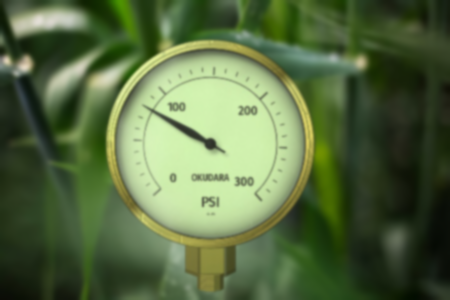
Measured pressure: 80 (psi)
